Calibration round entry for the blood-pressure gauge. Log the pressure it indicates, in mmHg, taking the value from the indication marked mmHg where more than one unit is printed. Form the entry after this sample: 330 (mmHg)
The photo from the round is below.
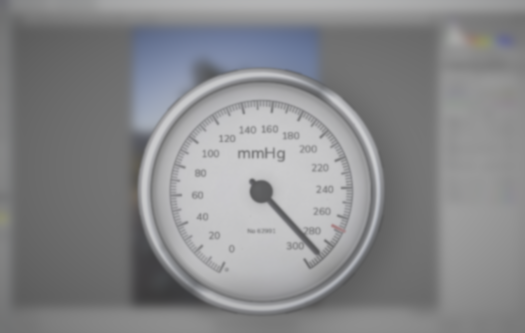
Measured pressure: 290 (mmHg)
